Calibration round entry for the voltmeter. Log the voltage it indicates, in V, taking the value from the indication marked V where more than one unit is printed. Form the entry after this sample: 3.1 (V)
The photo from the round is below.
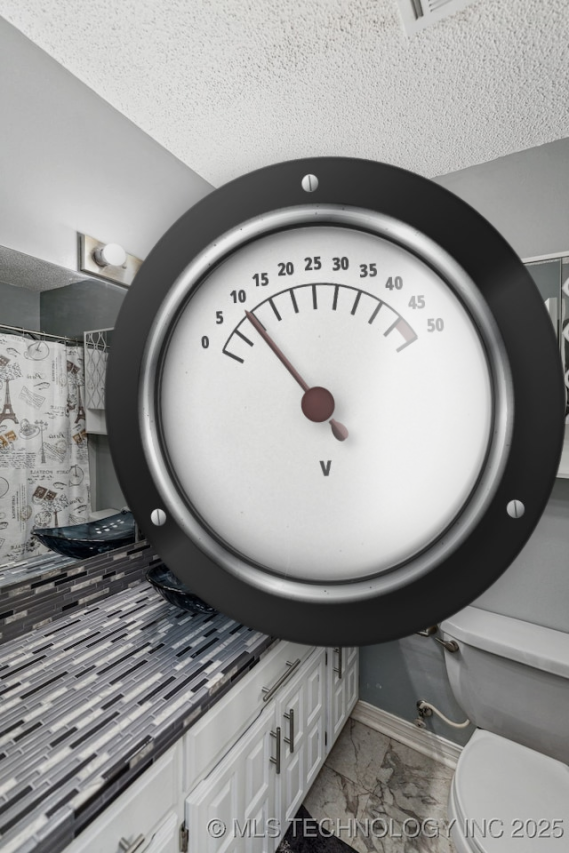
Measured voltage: 10 (V)
